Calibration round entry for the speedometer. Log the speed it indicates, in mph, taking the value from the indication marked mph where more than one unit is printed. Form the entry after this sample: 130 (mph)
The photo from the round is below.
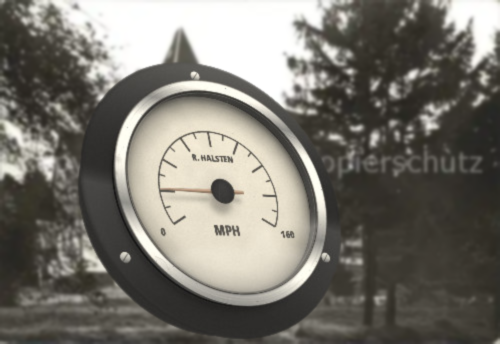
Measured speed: 20 (mph)
